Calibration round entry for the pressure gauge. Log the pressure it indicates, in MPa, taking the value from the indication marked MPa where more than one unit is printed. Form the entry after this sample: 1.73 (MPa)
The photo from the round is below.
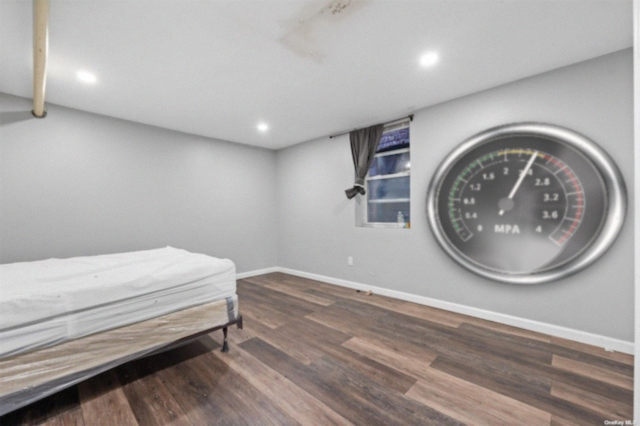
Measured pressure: 2.4 (MPa)
